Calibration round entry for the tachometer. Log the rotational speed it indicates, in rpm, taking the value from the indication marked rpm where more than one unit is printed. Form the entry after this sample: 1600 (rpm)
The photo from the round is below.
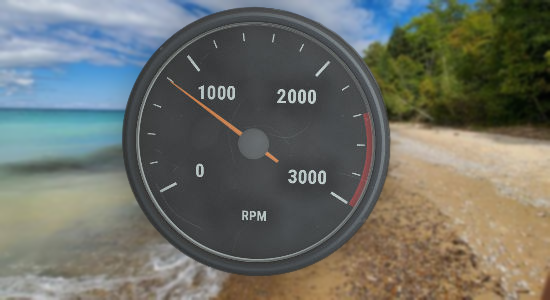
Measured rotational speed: 800 (rpm)
